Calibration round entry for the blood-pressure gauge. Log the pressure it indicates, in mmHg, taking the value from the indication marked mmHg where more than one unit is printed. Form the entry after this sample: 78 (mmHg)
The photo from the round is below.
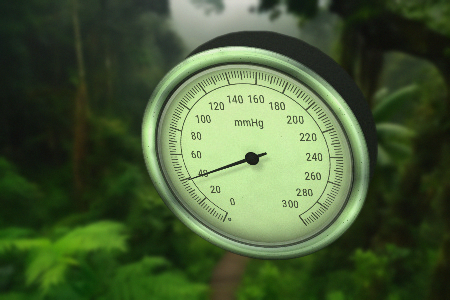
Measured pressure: 40 (mmHg)
